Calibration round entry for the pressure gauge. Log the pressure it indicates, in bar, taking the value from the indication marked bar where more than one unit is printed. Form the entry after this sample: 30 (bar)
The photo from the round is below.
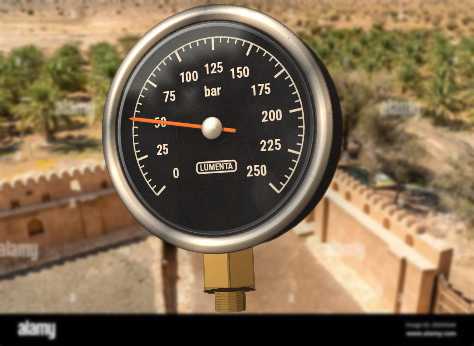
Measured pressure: 50 (bar)
